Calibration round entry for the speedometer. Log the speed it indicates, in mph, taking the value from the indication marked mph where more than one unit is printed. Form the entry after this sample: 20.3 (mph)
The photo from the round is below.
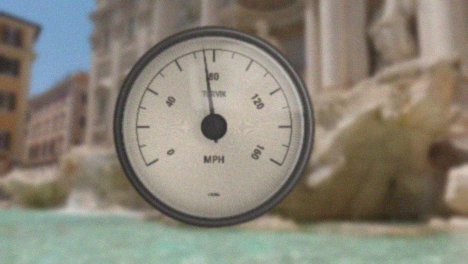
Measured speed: 75 (mph)
